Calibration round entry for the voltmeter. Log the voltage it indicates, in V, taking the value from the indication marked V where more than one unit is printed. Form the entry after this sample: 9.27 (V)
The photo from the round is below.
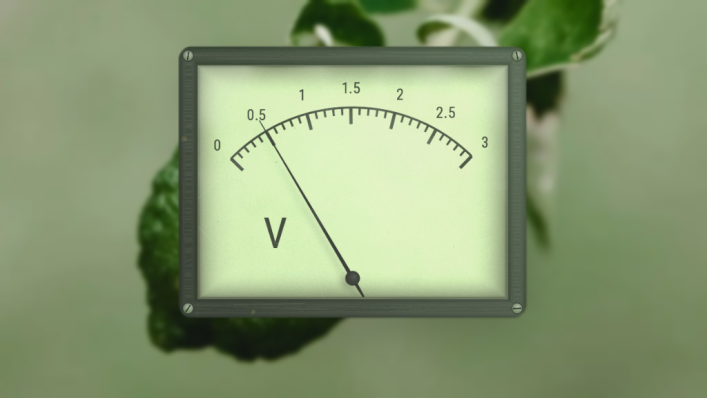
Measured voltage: 0.5 (V)
